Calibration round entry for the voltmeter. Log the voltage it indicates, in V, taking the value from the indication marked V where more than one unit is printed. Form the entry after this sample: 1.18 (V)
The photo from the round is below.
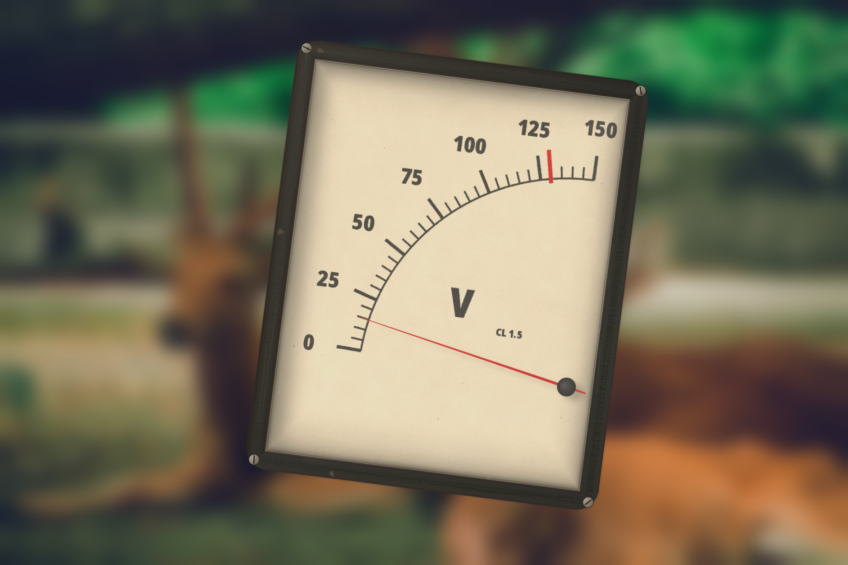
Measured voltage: 15 (V)
